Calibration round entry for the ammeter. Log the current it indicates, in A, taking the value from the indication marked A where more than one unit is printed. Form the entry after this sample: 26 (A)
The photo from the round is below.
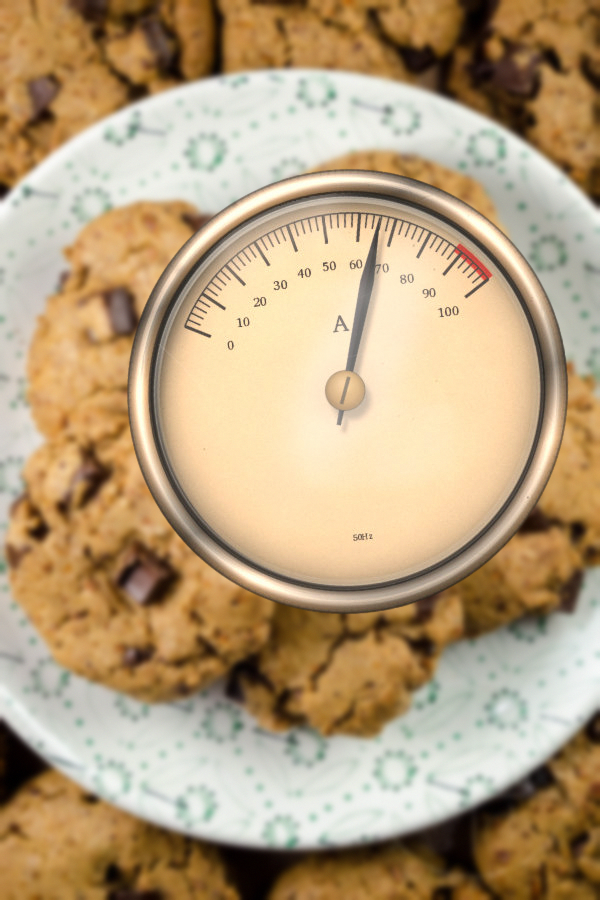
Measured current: 66 (A)
